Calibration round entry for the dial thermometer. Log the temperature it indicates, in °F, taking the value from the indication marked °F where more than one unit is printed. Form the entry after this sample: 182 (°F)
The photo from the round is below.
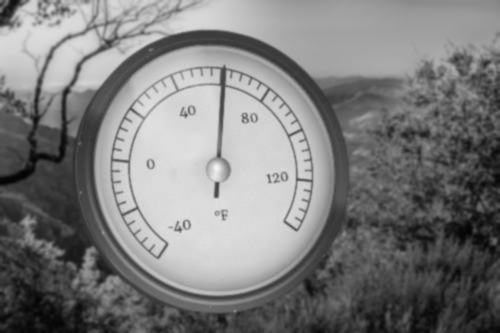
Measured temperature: 60 (°F)
